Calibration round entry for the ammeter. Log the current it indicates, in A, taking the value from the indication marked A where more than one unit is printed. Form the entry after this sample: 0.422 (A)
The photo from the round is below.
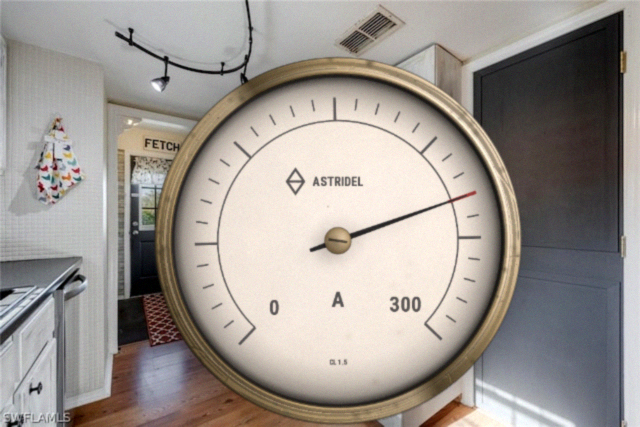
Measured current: 230 (A)
